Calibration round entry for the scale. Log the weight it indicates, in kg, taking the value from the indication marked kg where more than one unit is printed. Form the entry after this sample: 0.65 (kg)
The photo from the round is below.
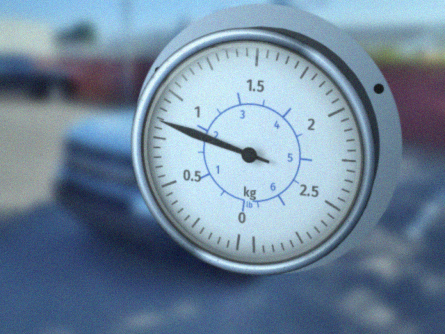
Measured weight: 0.85 (kg)
